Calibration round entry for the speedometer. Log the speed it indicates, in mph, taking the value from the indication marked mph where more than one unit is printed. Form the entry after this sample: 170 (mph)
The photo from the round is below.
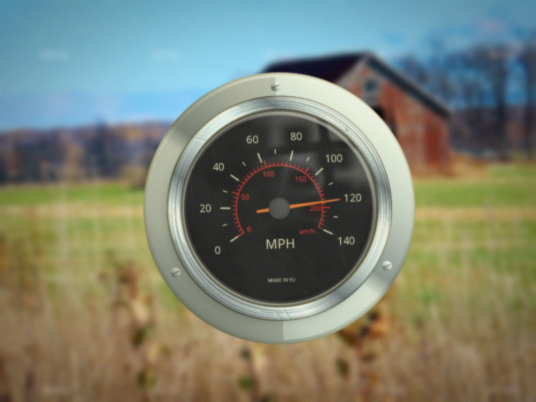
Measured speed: 120 (mph)
